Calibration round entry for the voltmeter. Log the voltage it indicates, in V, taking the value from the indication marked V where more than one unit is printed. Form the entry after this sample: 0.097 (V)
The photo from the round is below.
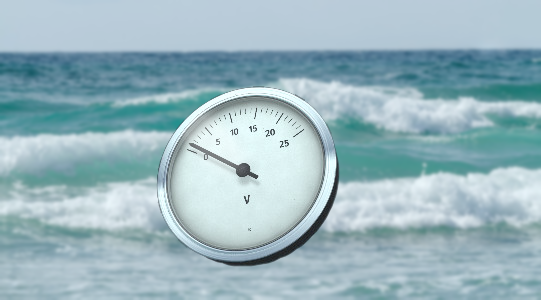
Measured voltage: 1 (V)
